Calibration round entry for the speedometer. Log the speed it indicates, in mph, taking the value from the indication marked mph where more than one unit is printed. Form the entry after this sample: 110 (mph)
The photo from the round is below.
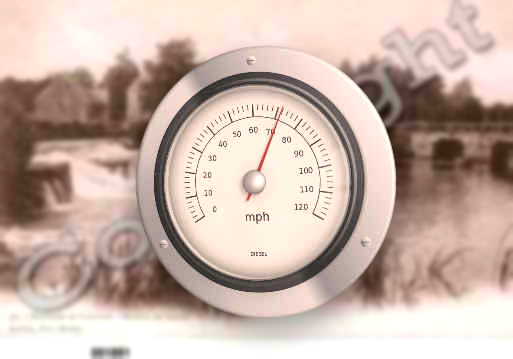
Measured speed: 72 (mph)
